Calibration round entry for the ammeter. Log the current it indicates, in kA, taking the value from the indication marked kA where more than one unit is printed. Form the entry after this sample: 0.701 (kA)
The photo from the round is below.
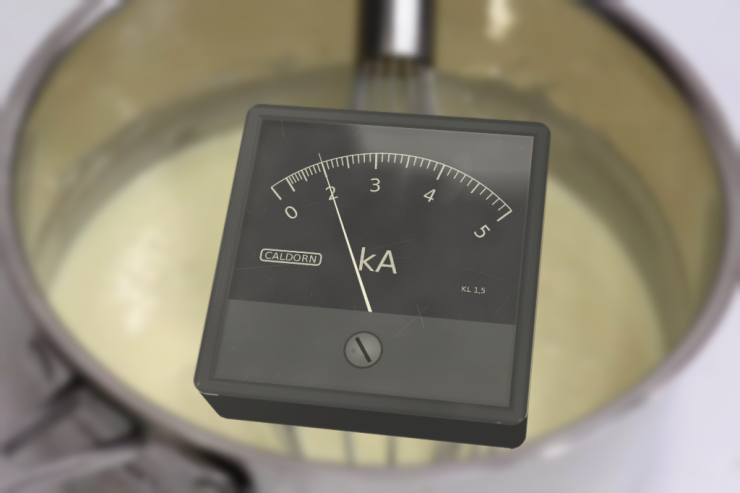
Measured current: 2 (kA)
